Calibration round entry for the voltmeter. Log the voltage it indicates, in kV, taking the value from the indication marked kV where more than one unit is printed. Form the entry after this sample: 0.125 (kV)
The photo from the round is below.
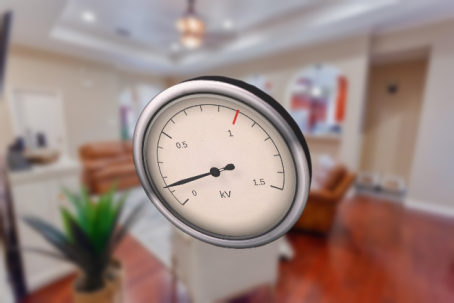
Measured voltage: 0.15 (kV)
